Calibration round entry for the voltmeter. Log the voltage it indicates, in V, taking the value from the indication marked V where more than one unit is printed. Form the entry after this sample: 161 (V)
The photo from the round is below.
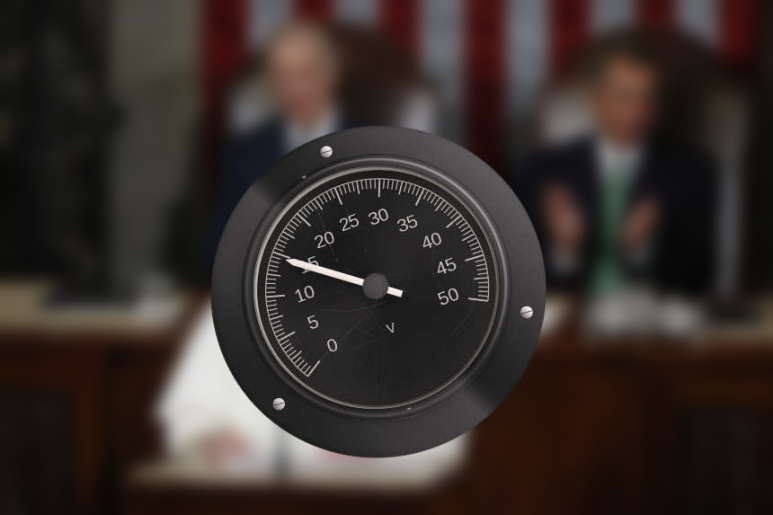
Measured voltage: 14.5 (V)
